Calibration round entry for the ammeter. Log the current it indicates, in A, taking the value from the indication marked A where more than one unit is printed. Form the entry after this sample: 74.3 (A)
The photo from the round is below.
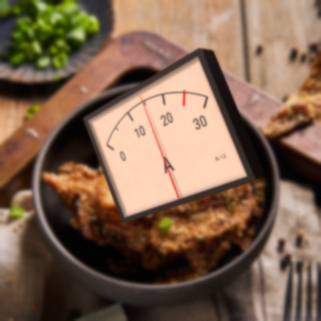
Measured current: 15 (A)
